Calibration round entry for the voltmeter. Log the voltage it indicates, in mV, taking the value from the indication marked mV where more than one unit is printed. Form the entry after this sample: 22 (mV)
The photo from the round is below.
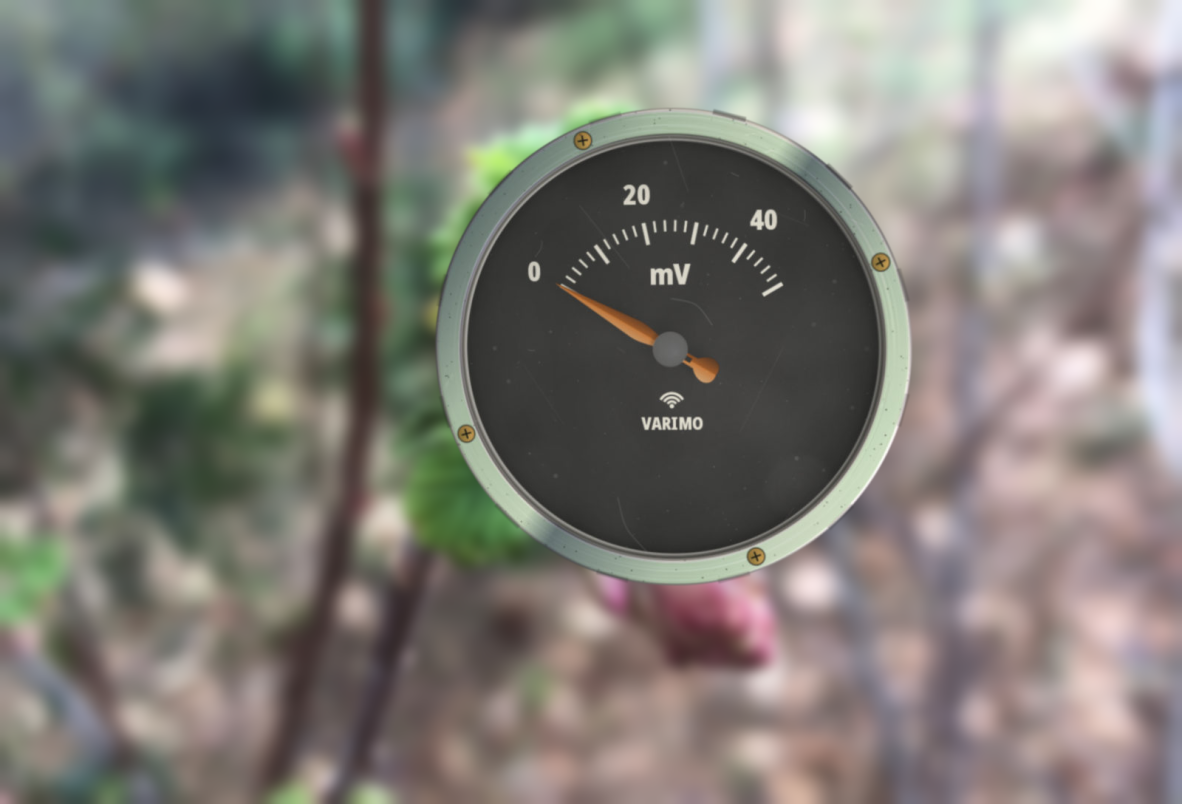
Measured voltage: 0 (mV)
